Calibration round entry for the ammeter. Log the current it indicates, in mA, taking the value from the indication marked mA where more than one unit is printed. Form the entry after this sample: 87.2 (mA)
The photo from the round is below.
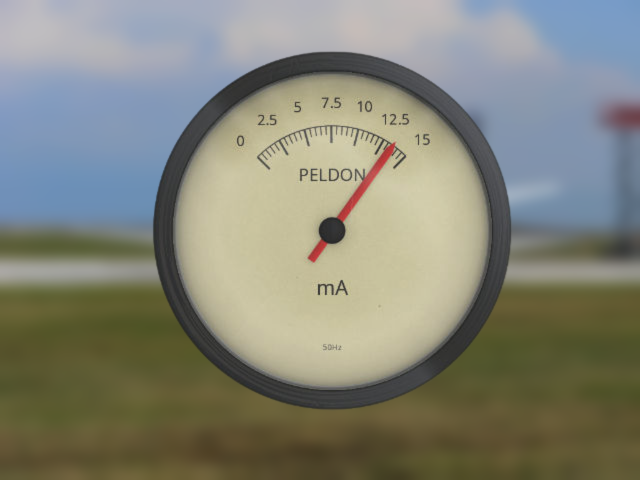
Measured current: 13.5 (mA)
